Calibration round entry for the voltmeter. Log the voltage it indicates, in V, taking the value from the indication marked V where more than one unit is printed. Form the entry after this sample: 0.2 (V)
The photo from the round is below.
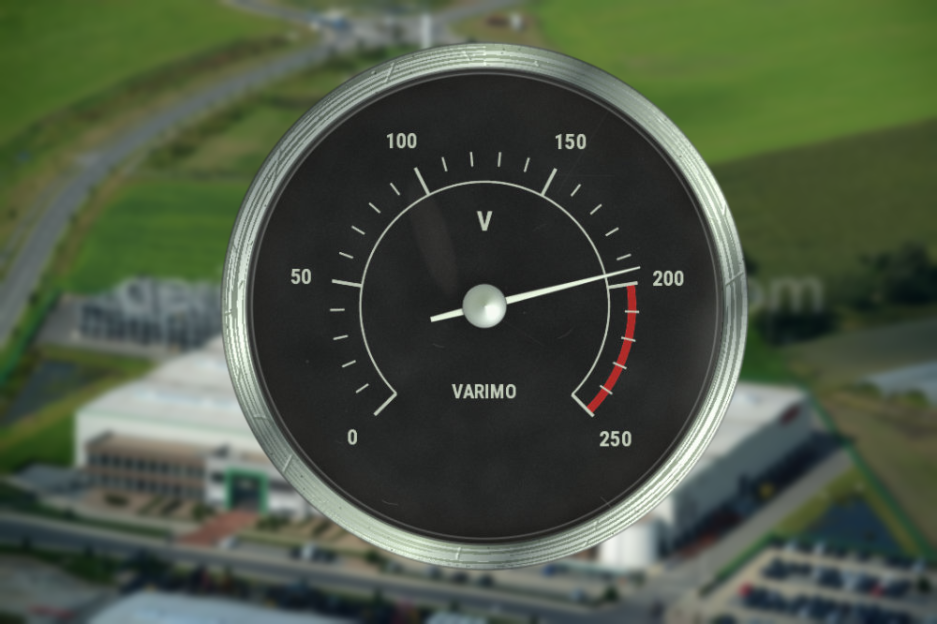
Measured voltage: 195 (V)
